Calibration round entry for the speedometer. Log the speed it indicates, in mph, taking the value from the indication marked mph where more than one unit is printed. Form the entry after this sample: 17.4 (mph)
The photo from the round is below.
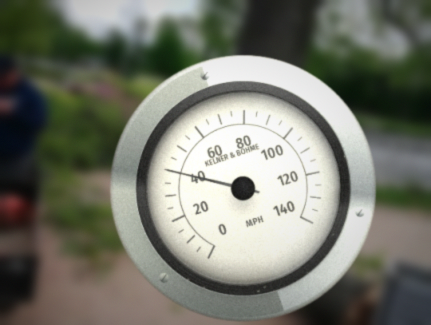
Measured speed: 40 (mph)
